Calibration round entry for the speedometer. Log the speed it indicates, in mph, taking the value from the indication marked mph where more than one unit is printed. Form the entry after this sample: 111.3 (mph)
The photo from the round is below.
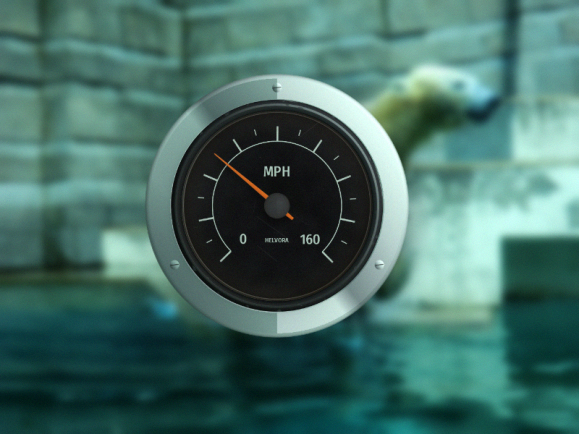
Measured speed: 50 (mph)
